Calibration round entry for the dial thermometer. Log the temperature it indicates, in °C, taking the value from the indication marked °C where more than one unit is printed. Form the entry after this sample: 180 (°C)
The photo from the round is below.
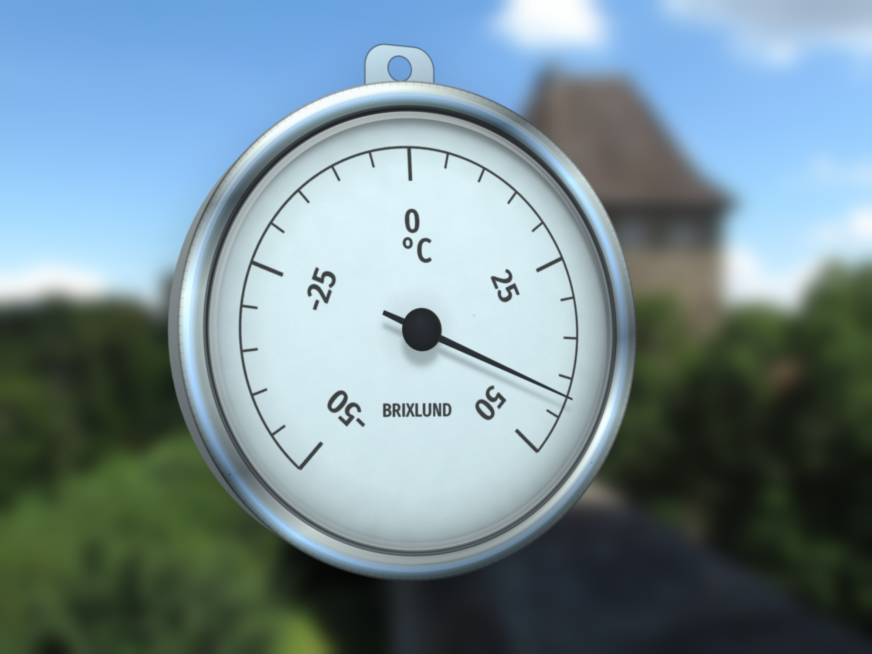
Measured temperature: 42.5 (°C)
